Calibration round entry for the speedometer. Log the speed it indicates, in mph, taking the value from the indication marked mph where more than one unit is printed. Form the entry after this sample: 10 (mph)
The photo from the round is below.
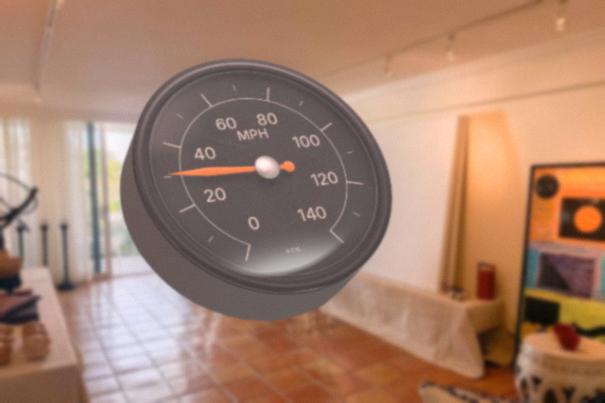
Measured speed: 30 (mph)
